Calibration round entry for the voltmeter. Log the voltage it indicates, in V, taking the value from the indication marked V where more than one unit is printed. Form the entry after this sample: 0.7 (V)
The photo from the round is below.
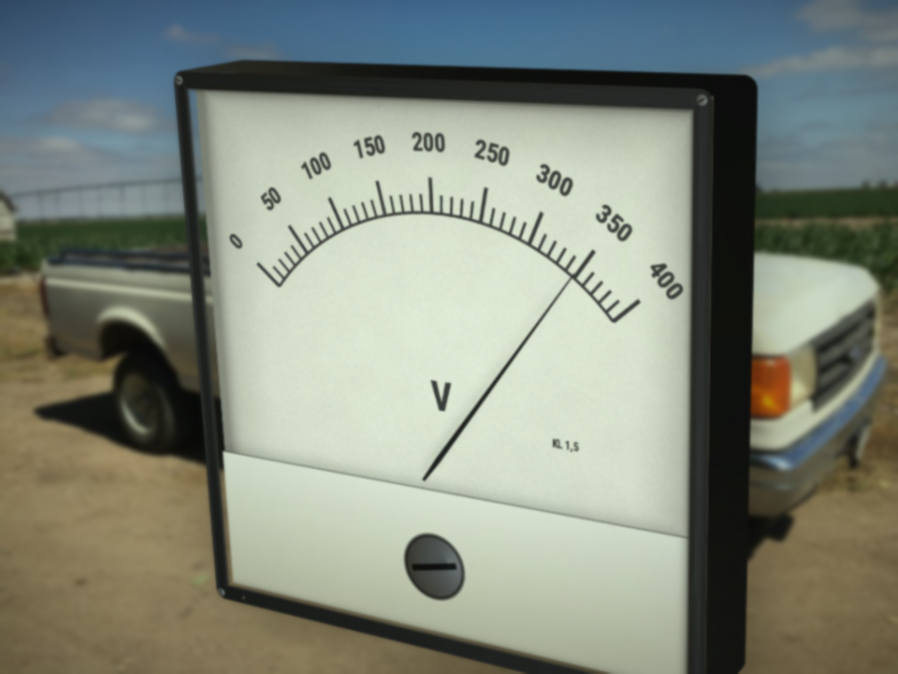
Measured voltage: 350 (V)
